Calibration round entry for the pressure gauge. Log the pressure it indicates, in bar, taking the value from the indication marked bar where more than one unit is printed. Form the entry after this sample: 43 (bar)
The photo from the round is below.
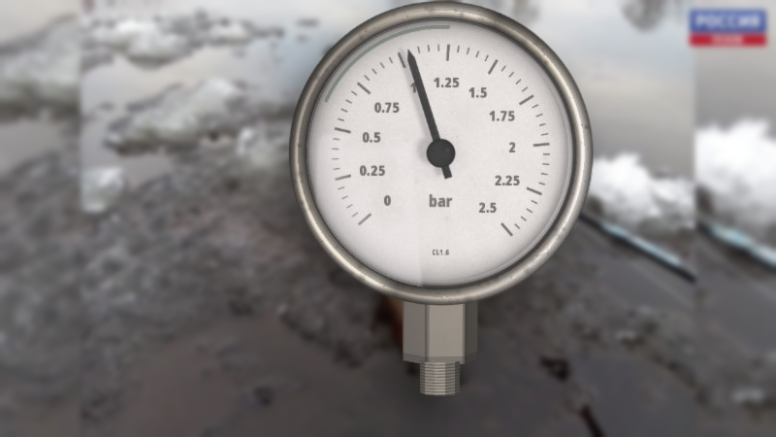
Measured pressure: 1.05 (bar)
